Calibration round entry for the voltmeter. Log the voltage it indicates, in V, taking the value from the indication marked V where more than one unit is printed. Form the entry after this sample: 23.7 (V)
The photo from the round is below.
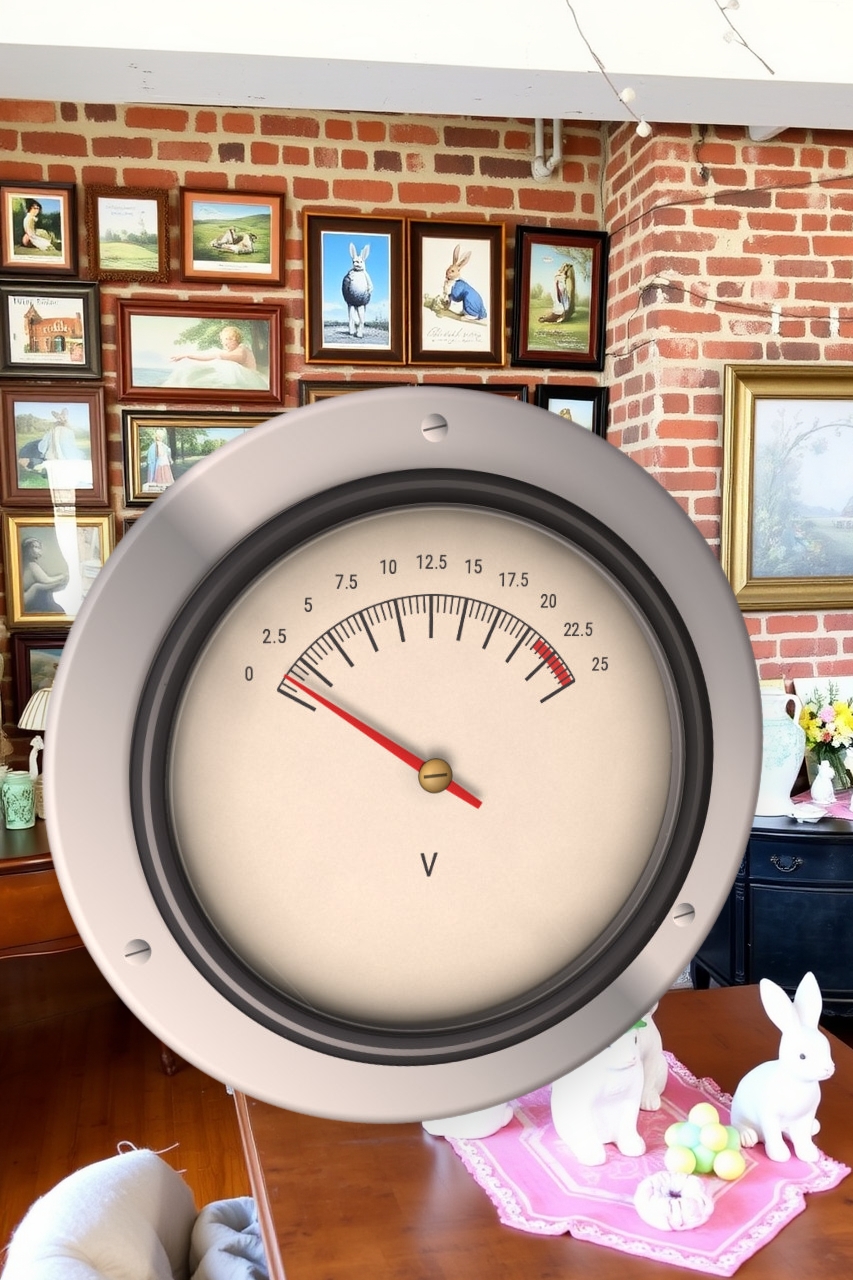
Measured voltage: 1 (V)
